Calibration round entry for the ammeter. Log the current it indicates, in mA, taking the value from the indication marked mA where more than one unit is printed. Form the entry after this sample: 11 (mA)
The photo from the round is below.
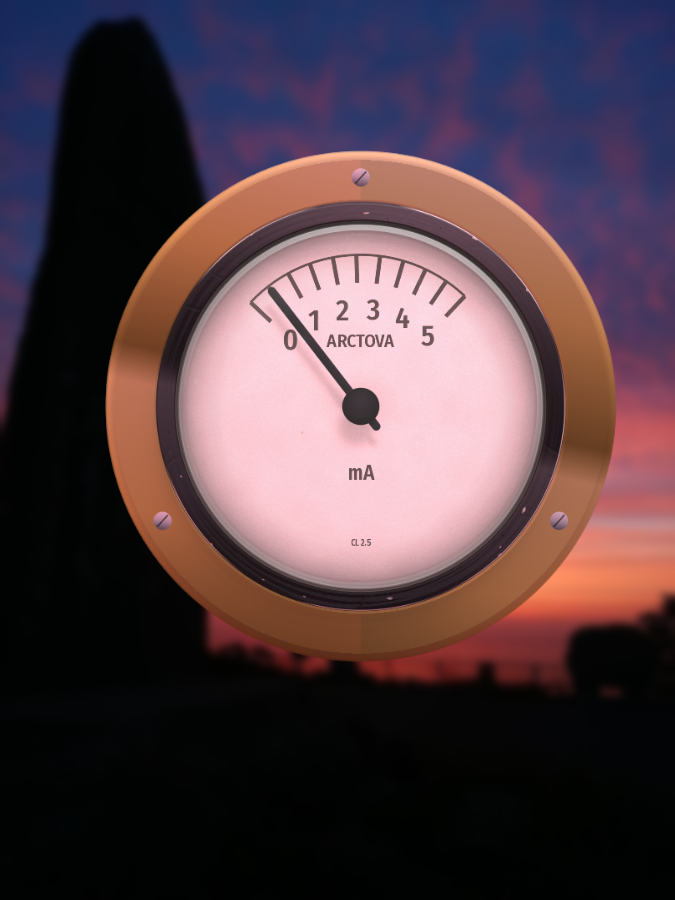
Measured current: 0.5 (mA)
